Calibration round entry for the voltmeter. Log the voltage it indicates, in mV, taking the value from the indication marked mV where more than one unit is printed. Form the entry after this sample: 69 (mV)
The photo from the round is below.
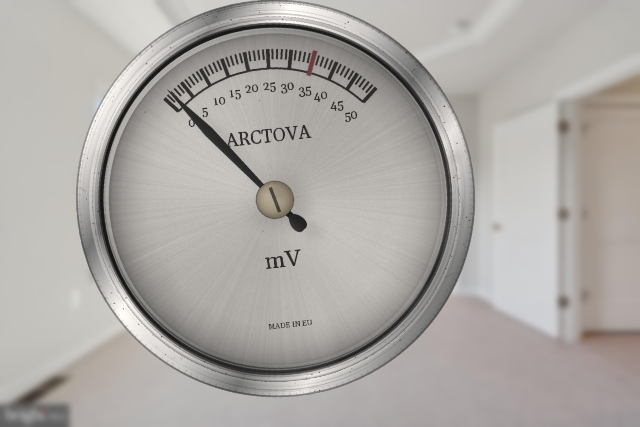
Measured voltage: 2 (mV)
